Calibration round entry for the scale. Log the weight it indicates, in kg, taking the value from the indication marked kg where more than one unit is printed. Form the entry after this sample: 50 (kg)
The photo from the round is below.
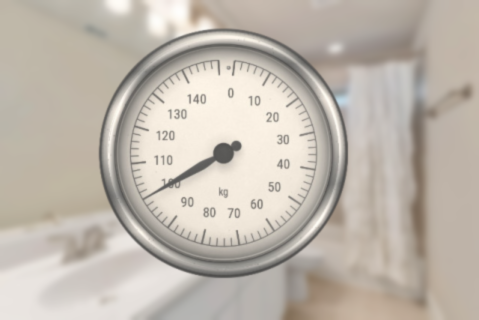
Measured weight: 100 (kg)
